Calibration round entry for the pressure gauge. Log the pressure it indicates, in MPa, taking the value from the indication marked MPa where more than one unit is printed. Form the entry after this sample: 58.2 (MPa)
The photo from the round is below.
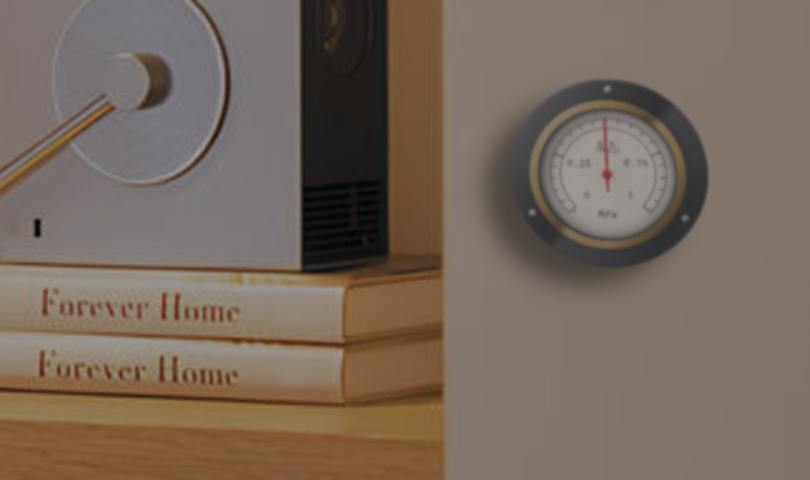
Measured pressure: 0.5 (MPa)
